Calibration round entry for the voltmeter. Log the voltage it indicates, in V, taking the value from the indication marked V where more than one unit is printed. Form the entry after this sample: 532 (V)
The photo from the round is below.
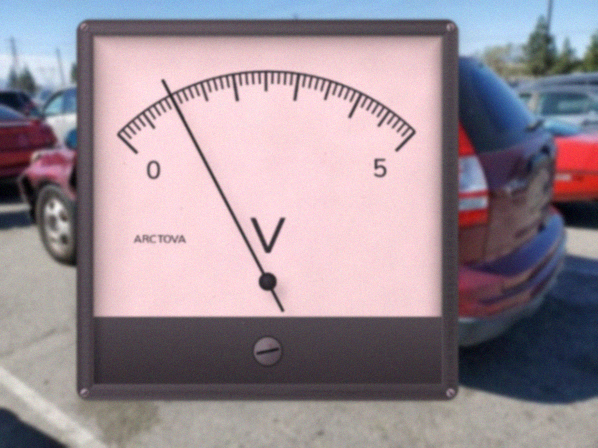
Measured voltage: 1 (V)
